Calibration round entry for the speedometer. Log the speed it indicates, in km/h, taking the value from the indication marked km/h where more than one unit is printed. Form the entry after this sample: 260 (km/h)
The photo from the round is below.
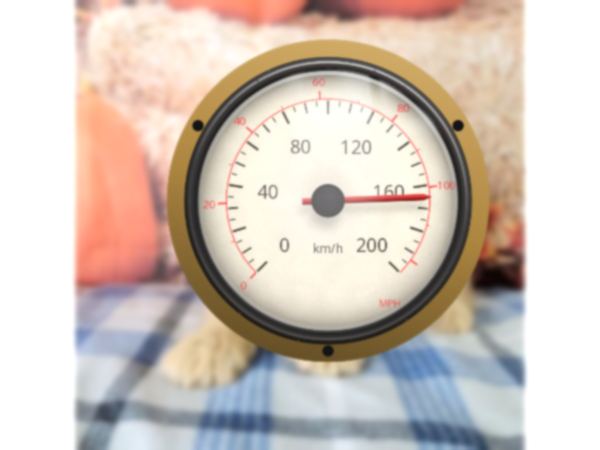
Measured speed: 165 (km/h)
